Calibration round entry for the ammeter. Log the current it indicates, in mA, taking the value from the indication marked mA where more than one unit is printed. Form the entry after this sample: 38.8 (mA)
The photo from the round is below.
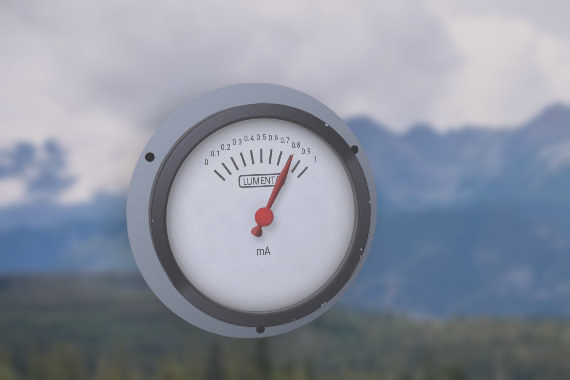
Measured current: 0.8 (mA)
